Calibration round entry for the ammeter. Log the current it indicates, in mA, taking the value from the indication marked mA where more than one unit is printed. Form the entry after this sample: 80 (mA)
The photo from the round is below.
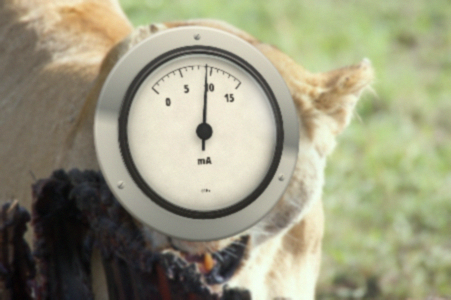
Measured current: 9 (mA)
